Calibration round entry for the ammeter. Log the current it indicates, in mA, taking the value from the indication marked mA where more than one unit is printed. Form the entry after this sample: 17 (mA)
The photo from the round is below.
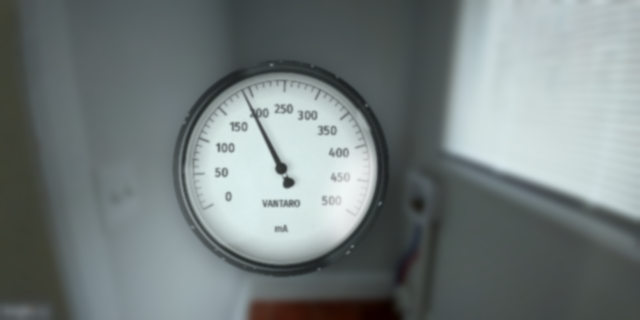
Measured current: 190 (mA)
